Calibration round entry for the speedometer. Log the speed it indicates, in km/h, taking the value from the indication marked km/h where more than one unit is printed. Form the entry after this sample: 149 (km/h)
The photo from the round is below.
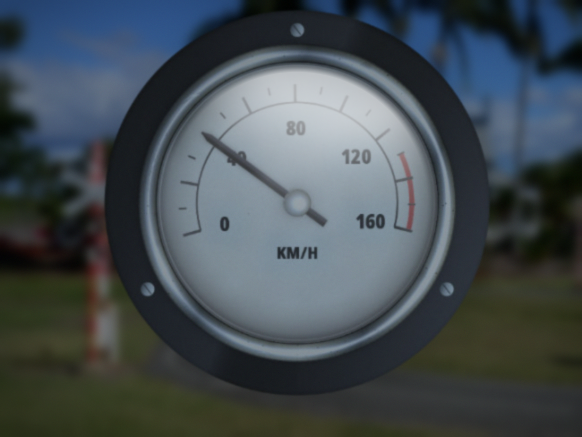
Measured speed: 40 (km/h)
